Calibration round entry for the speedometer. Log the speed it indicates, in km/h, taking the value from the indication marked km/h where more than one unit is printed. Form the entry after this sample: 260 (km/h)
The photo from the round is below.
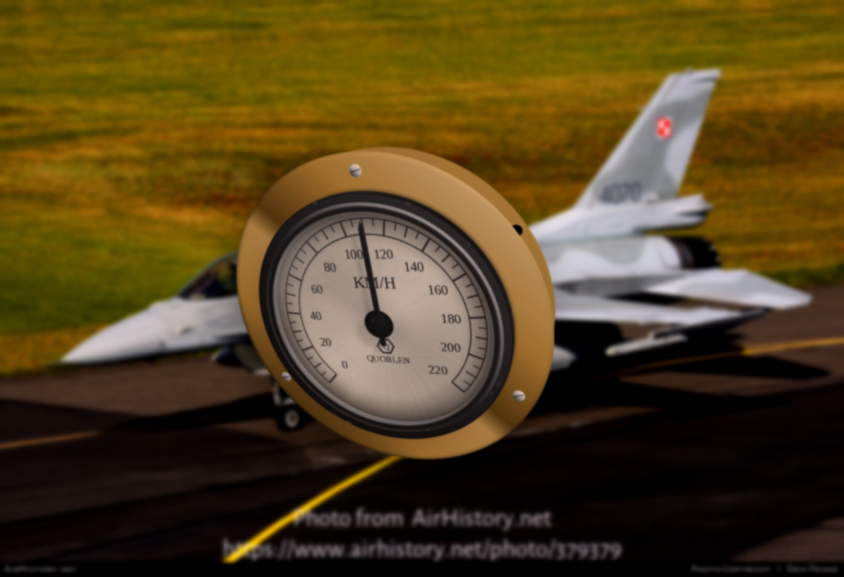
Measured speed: 110 (km/h)
